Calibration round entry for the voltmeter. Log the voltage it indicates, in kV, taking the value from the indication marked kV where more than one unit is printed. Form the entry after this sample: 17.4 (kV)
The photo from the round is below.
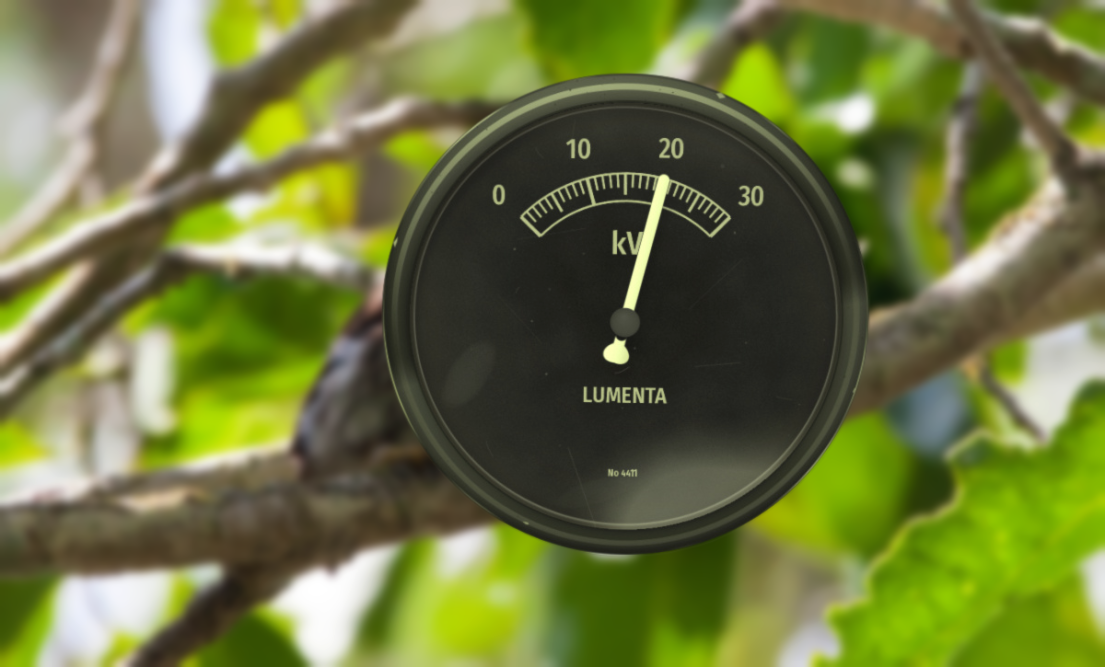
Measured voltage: 20 (kV)
